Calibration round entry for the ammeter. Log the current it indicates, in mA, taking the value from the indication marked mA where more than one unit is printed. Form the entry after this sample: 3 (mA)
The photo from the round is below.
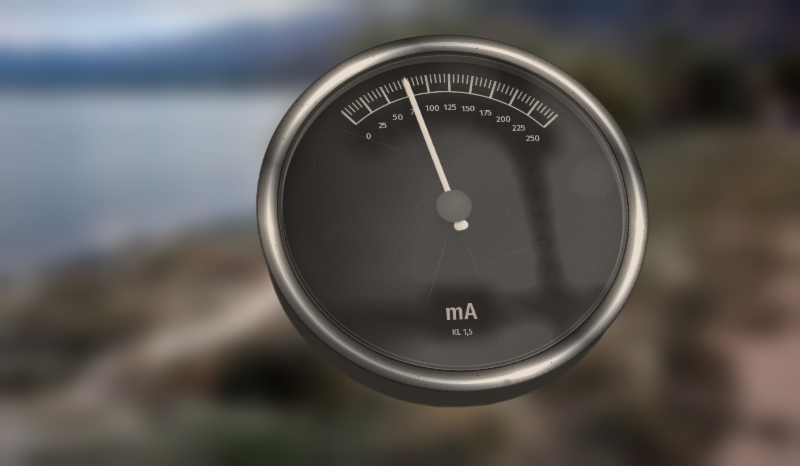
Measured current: 75 (mA)
